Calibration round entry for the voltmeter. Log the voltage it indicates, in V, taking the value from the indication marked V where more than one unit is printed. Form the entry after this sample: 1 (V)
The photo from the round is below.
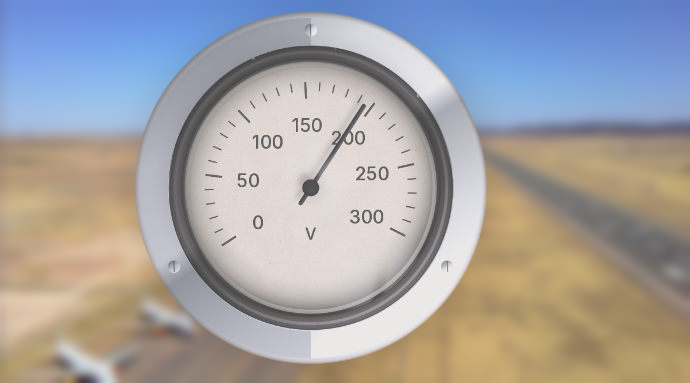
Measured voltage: 195 (V)
